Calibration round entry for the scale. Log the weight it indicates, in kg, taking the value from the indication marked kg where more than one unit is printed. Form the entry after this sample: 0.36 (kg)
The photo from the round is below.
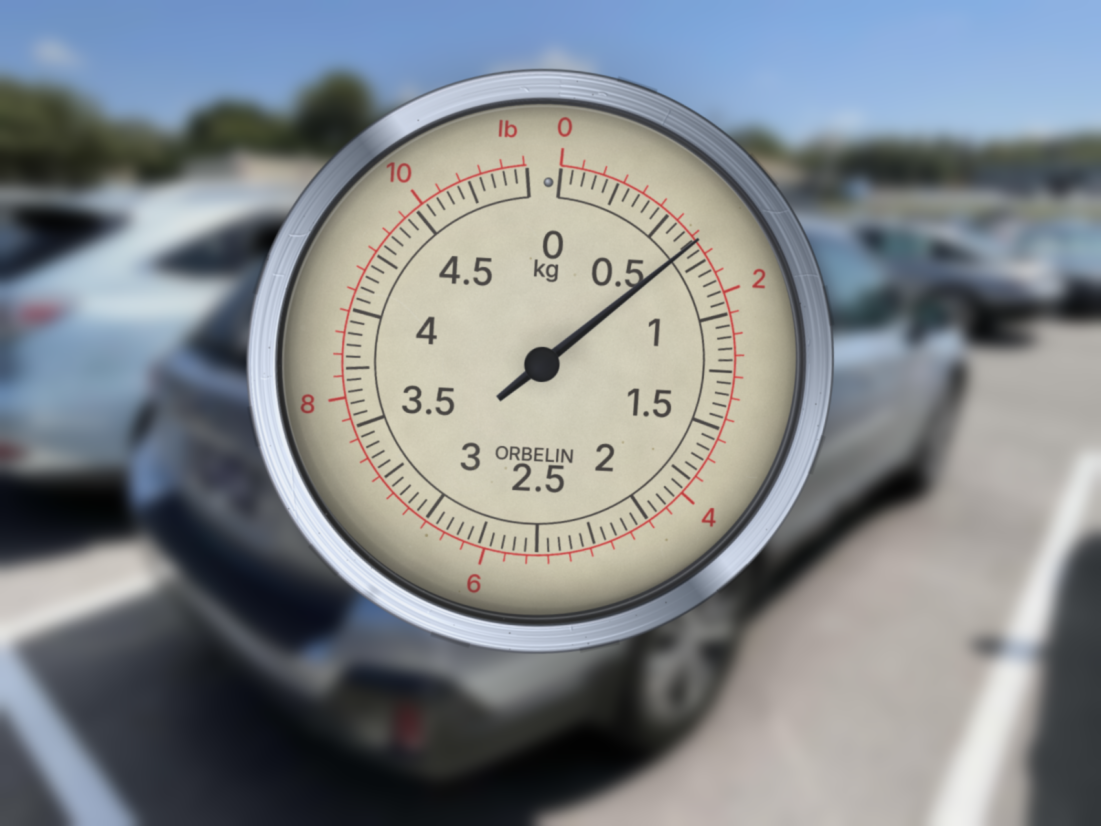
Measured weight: 0.65 (kg)
